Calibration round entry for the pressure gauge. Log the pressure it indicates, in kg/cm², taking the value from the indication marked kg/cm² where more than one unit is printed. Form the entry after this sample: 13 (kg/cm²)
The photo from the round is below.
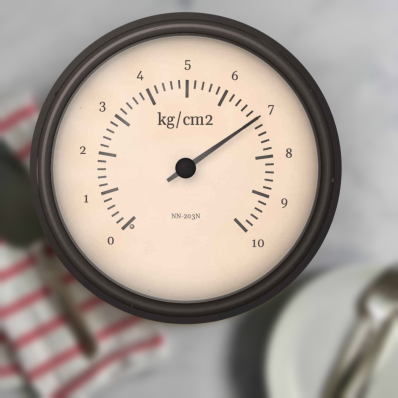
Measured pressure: 7 (kg/cm²)
